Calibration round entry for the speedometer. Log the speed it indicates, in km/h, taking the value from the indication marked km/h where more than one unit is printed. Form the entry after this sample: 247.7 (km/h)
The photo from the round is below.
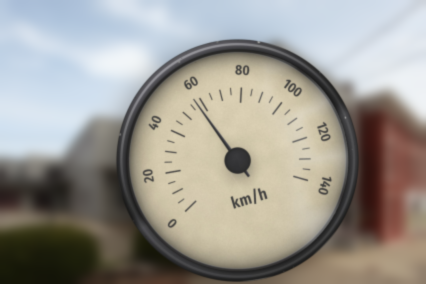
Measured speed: 57.5 (km/h)
